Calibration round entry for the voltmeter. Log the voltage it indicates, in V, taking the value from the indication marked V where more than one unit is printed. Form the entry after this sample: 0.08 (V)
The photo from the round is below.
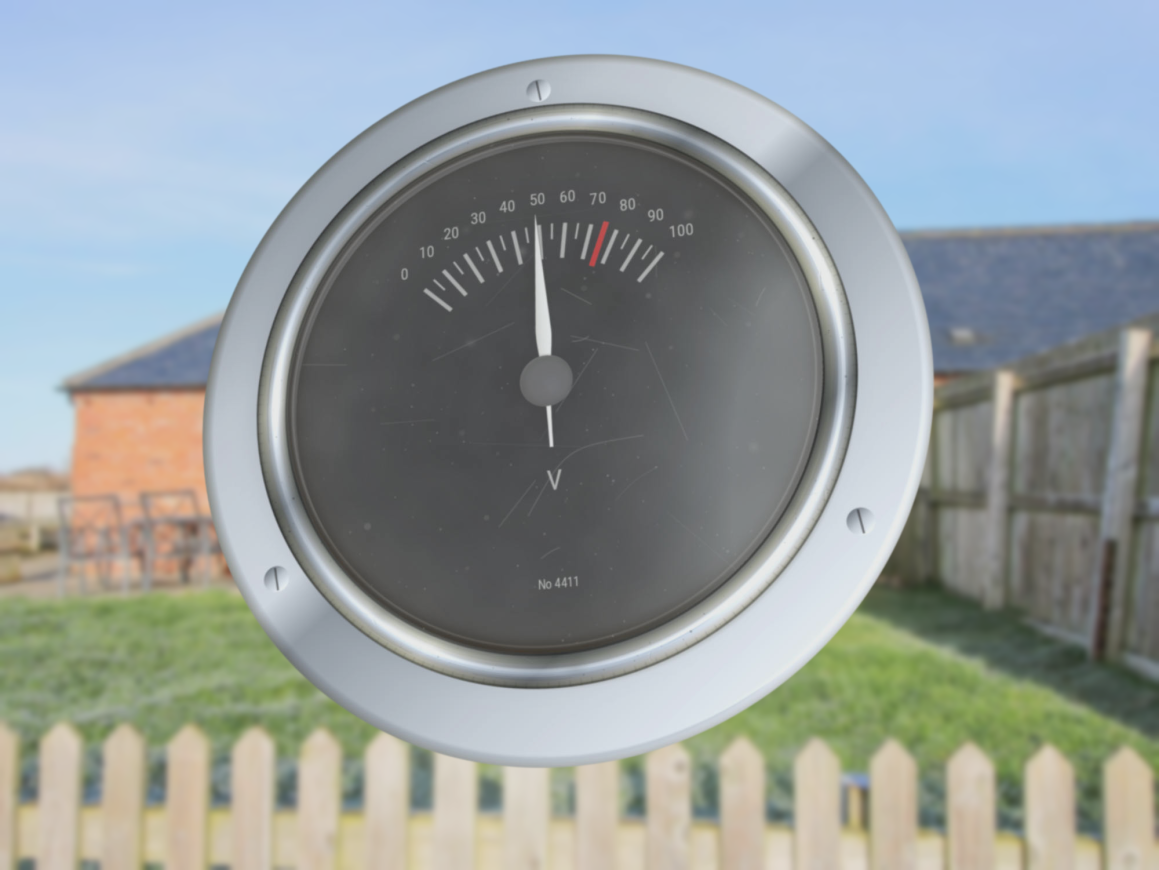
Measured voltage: 50 (V)
